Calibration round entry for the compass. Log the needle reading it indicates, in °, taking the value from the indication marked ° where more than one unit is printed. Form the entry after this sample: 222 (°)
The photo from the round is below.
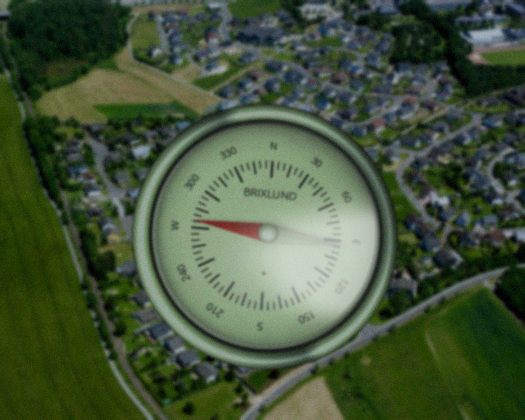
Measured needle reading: 275 (°)
